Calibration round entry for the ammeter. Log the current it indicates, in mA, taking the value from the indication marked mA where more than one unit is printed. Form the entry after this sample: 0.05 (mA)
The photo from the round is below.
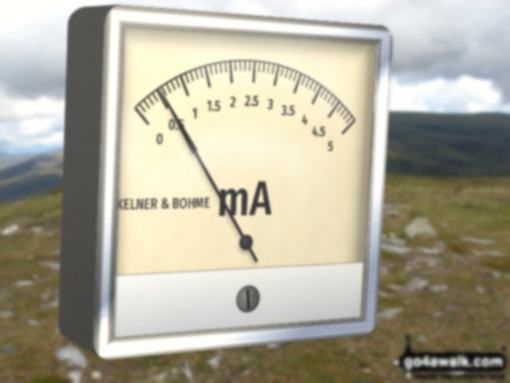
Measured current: 0.5 (mA)
